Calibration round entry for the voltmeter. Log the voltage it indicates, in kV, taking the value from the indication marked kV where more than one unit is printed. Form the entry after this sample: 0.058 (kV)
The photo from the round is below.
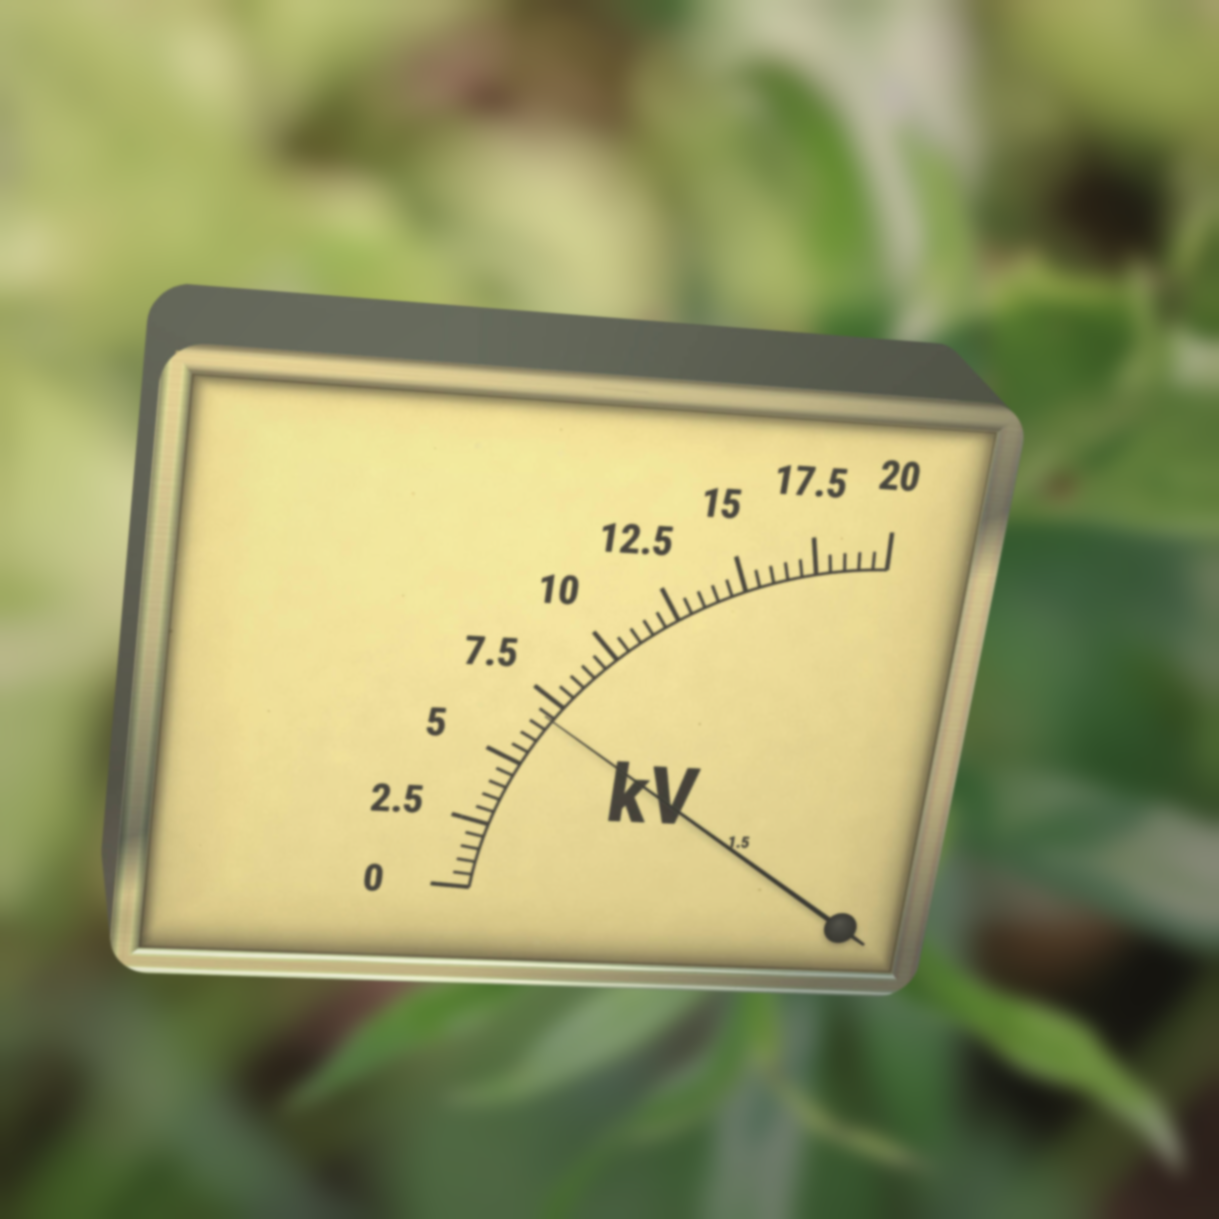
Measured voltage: 7 (kV)
